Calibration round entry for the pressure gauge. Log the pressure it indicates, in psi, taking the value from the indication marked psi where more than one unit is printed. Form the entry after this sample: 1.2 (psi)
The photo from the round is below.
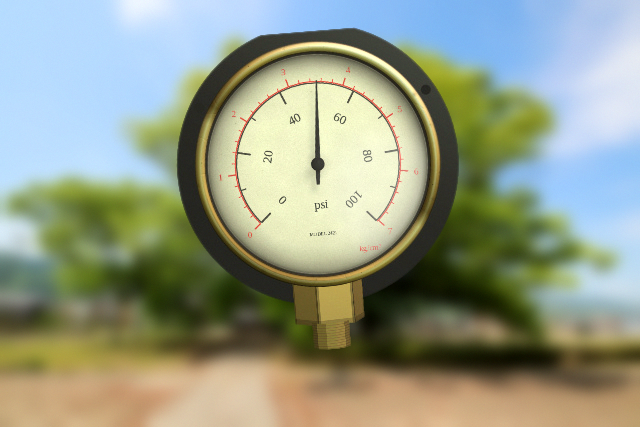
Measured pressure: 50 (psi)
